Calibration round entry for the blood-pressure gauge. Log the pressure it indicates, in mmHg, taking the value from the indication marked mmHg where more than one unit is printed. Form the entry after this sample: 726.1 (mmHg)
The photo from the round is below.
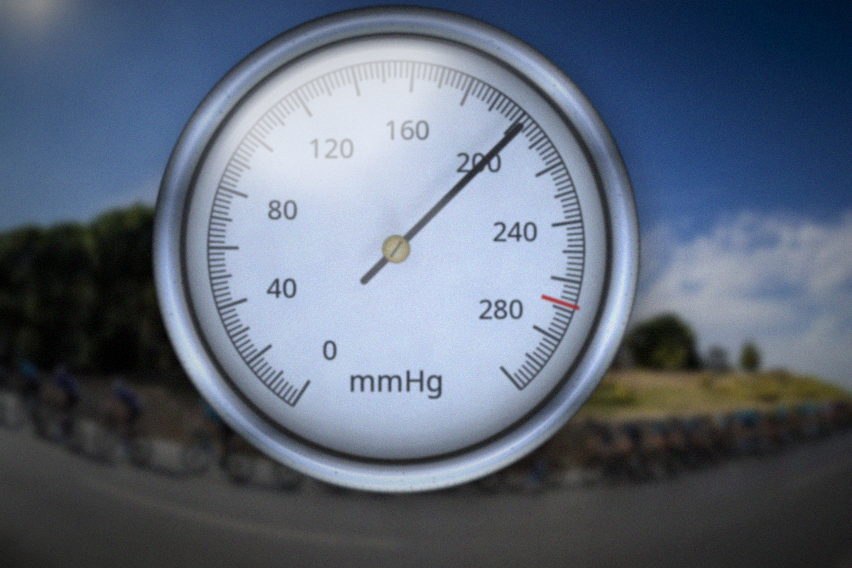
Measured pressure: 202 (mmHg)
